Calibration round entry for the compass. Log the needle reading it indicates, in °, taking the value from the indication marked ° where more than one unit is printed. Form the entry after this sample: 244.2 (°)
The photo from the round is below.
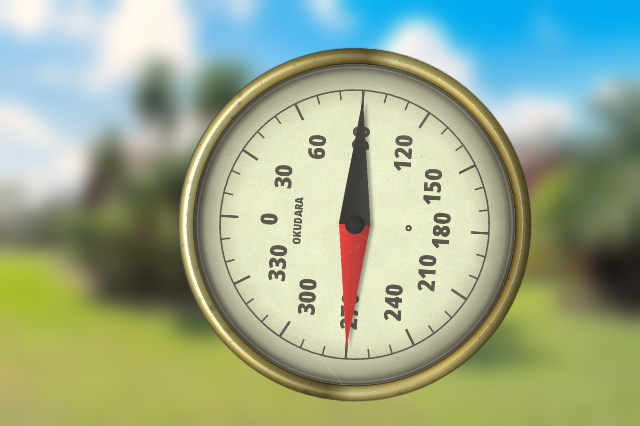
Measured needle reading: 270 (°)
